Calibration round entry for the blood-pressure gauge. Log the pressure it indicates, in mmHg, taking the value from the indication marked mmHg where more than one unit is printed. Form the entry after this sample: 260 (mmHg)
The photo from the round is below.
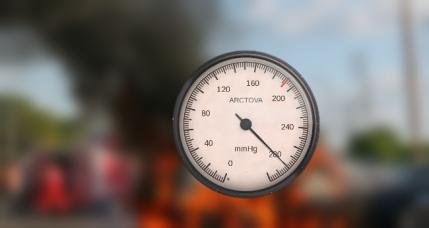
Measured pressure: 280 (mmHg)
